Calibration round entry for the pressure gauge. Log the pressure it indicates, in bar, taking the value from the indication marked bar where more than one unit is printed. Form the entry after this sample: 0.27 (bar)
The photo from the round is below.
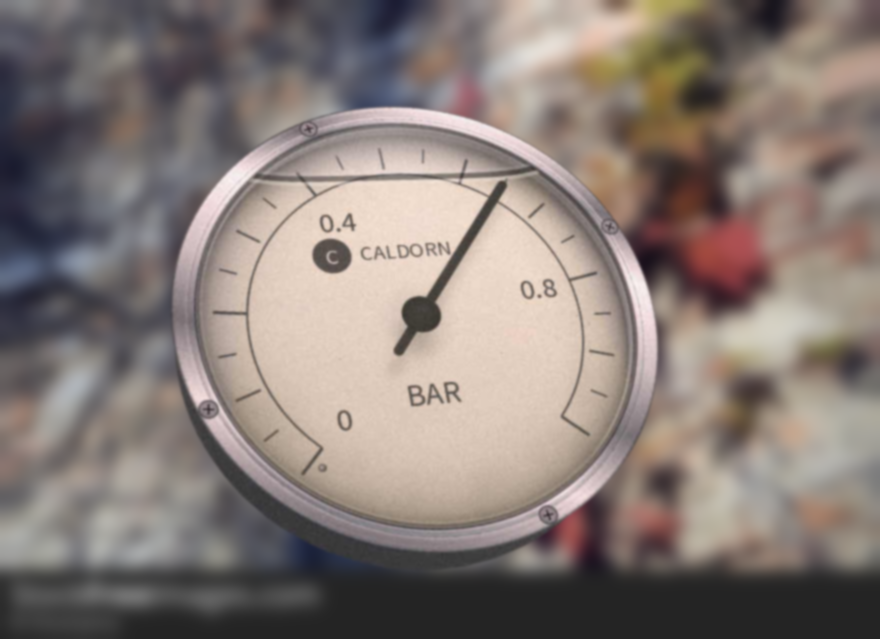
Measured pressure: 0.65 (bar)
